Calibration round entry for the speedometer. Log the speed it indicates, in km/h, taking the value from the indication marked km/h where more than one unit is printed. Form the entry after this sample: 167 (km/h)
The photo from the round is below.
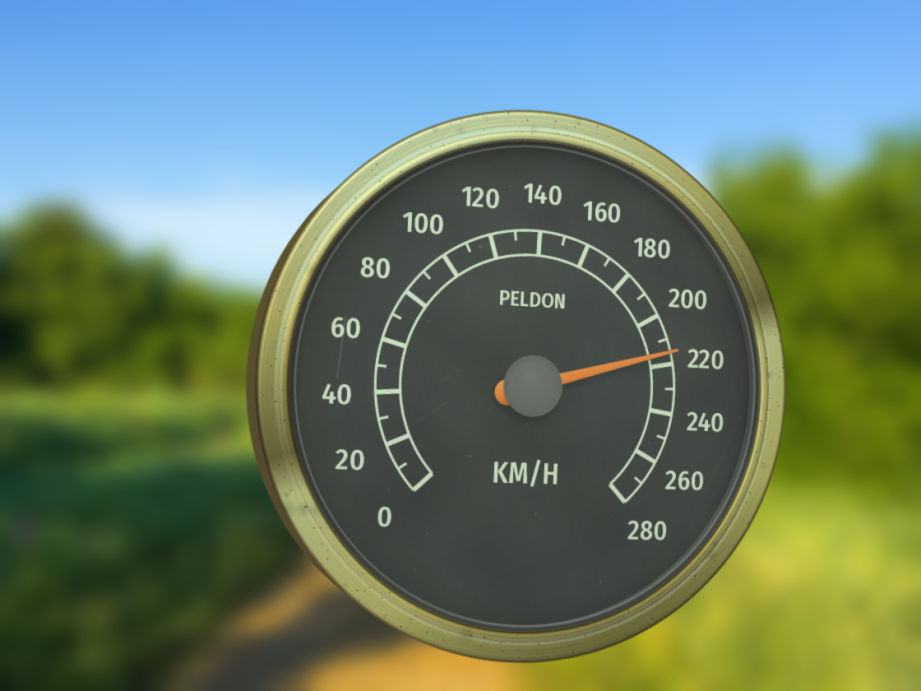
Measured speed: 215 (km/h)
